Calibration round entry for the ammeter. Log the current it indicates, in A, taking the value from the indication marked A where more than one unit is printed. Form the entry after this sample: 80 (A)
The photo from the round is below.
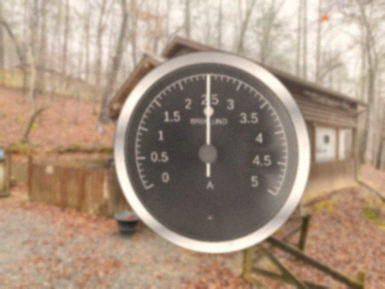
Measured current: 2.5 (A)
